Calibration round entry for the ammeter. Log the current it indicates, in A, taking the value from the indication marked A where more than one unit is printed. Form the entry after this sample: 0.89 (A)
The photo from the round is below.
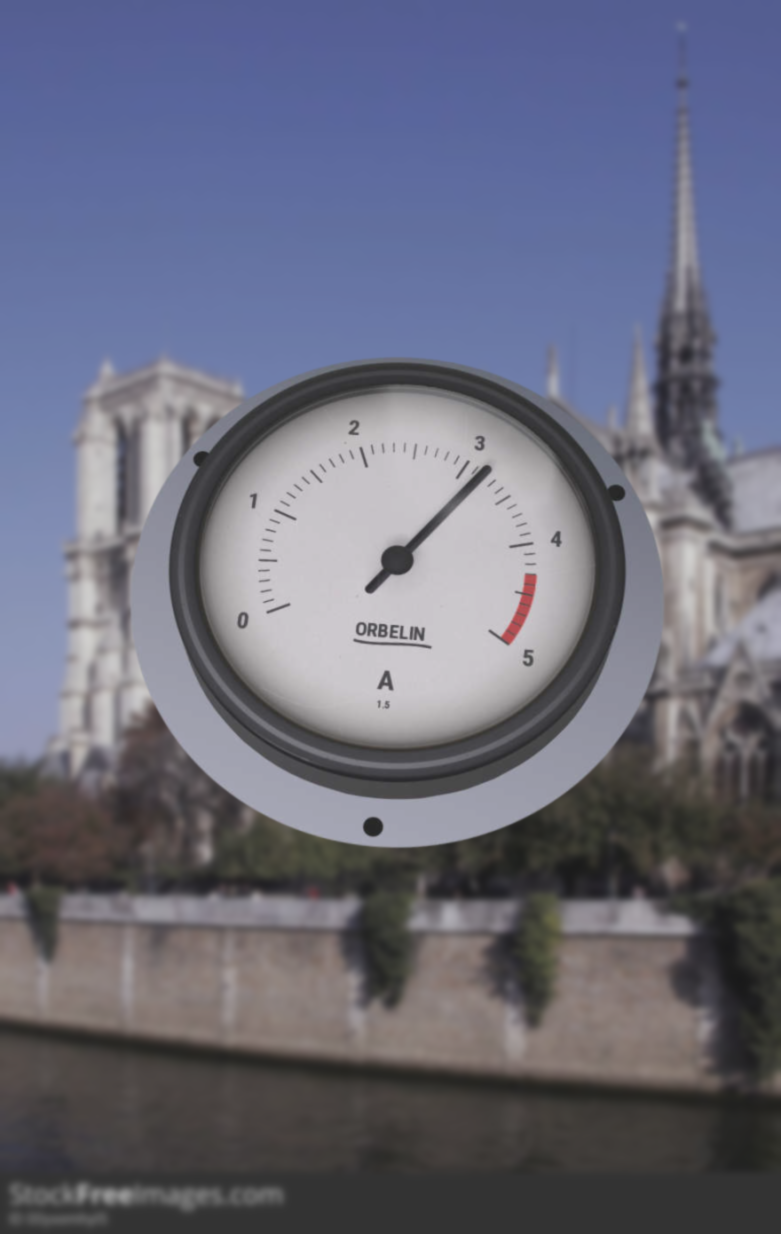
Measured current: 3.2 (A)
